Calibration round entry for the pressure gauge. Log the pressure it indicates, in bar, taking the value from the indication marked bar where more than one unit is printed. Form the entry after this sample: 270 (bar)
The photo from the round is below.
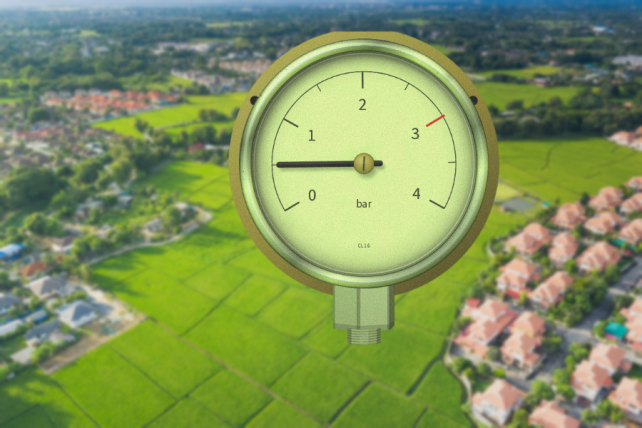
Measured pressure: 0.5 (bar)
